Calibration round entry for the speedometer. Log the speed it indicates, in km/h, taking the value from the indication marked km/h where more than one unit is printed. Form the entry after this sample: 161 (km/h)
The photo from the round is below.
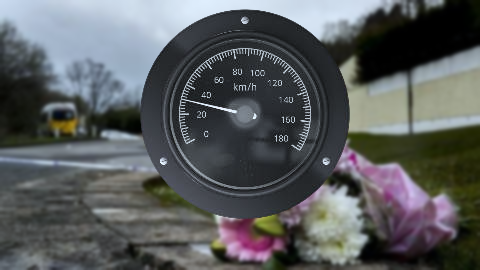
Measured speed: 30 (km/h)
